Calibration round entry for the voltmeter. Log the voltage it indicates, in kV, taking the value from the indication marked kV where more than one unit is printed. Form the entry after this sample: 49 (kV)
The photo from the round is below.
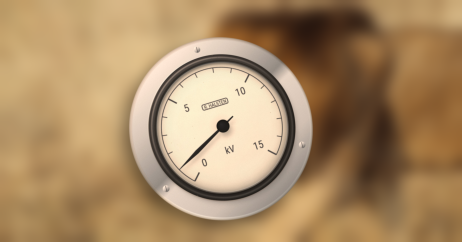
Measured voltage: 1 (kV)
